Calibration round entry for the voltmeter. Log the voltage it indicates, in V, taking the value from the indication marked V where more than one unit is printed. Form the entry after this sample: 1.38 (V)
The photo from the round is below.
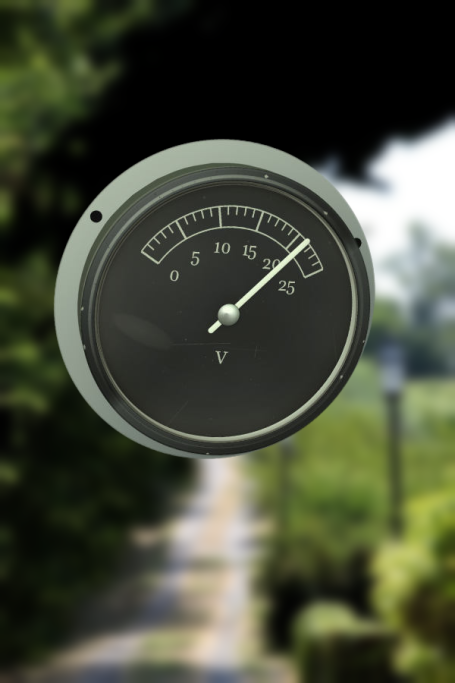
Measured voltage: 21 (V)
